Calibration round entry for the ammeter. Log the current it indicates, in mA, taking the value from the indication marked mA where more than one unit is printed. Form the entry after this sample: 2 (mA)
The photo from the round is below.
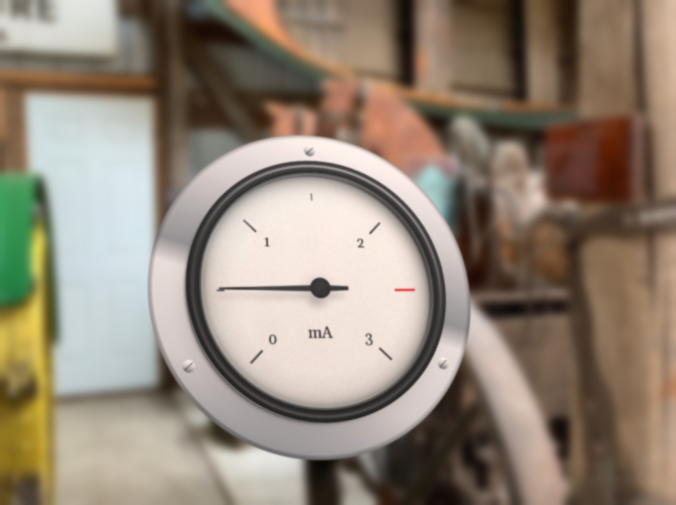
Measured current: 0.5 (mA)
